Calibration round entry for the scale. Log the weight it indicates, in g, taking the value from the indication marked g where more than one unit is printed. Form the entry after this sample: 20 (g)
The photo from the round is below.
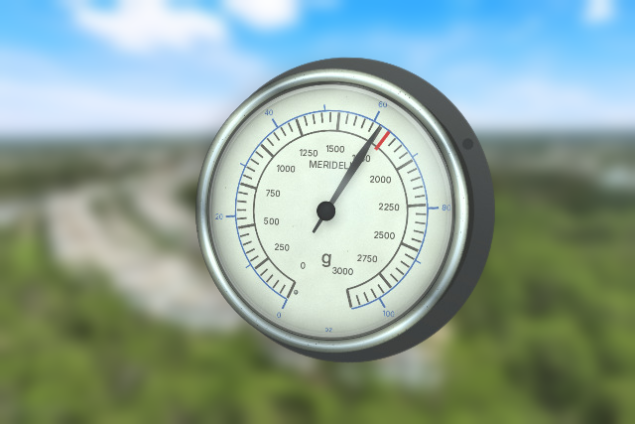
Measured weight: 1750 (g)
